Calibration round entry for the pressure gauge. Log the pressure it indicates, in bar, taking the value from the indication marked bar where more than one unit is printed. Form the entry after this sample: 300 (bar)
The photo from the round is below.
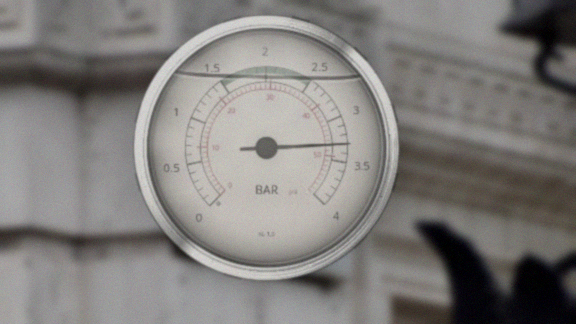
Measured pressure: 3.3 (bar)
